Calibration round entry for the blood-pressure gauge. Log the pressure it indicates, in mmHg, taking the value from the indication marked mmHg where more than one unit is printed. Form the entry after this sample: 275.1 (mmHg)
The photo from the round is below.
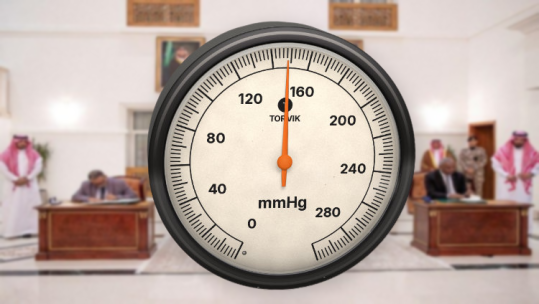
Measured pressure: 148 (mmHg)
